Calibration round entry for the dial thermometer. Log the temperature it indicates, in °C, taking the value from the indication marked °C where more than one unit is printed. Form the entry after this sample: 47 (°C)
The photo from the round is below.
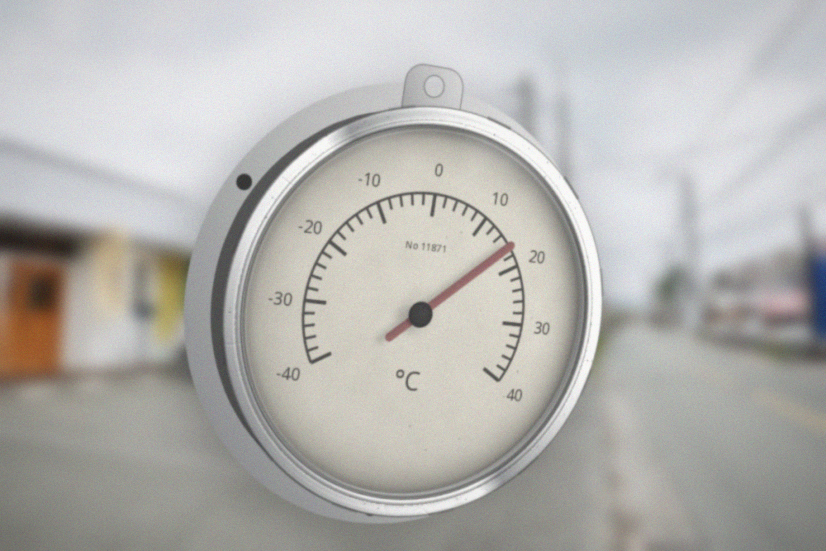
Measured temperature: 16 (°C)
